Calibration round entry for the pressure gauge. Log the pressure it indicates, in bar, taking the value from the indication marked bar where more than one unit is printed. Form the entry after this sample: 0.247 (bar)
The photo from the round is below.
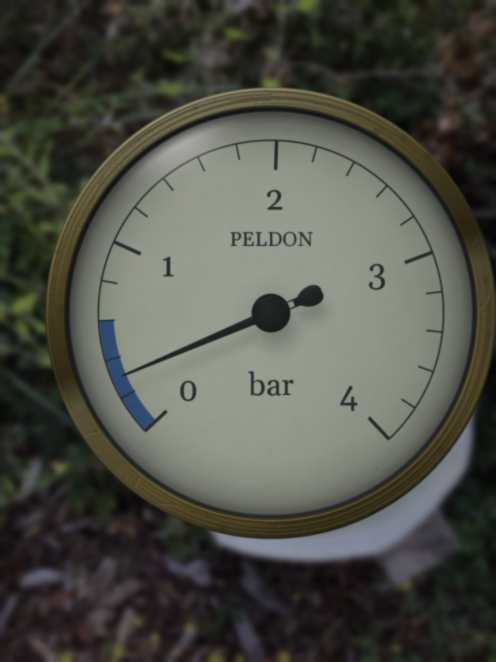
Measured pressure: 0.3 (bar)
